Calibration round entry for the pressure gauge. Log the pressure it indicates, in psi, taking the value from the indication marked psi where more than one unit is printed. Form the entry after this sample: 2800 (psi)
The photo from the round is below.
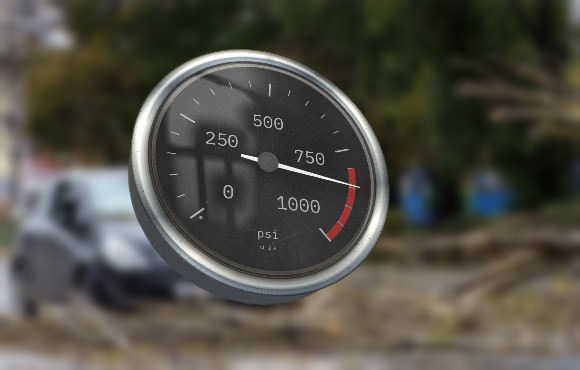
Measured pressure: 850 (psi)
